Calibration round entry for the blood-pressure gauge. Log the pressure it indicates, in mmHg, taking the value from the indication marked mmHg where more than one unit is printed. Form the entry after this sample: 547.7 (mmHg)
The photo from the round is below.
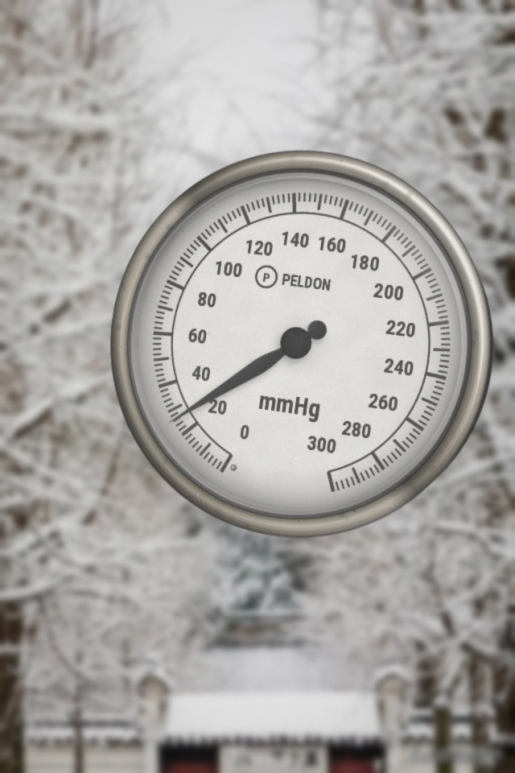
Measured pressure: 26 (mmHg)
